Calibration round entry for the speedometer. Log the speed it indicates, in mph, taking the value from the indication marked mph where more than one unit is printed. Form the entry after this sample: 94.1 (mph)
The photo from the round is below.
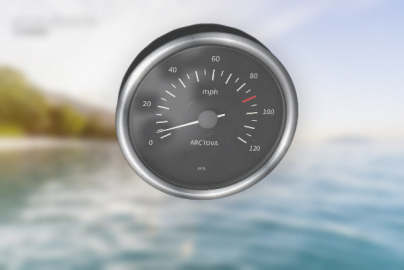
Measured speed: 5 (mph)
